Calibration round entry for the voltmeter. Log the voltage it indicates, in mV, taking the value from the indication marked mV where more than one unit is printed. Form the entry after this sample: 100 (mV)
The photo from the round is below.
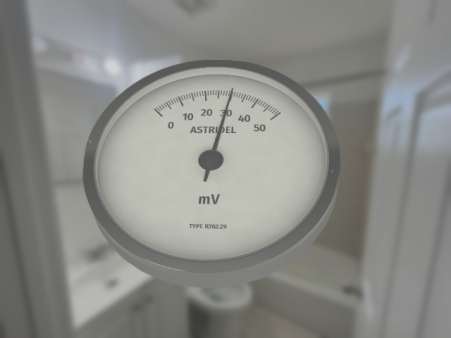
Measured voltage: 30 (mV)
